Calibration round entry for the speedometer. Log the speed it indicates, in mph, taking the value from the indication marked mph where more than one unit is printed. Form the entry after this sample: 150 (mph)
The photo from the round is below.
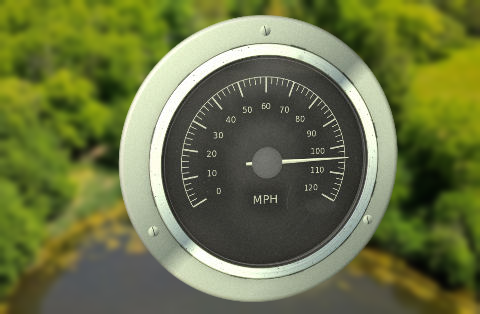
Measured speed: 104 (mph)
